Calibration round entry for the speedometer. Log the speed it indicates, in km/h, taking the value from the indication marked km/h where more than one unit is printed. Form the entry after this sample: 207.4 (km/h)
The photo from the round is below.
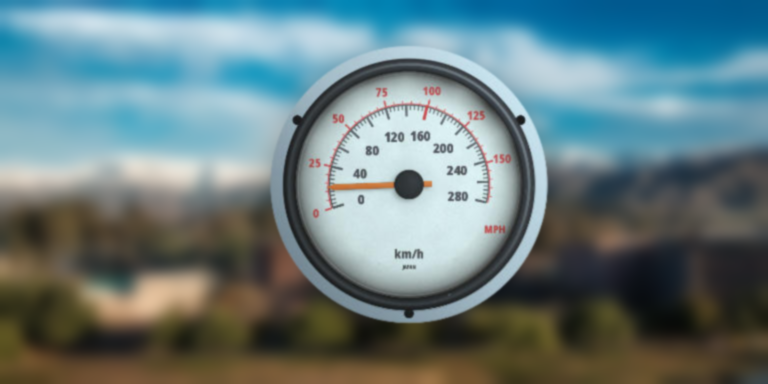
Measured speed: 20 (km/h)
